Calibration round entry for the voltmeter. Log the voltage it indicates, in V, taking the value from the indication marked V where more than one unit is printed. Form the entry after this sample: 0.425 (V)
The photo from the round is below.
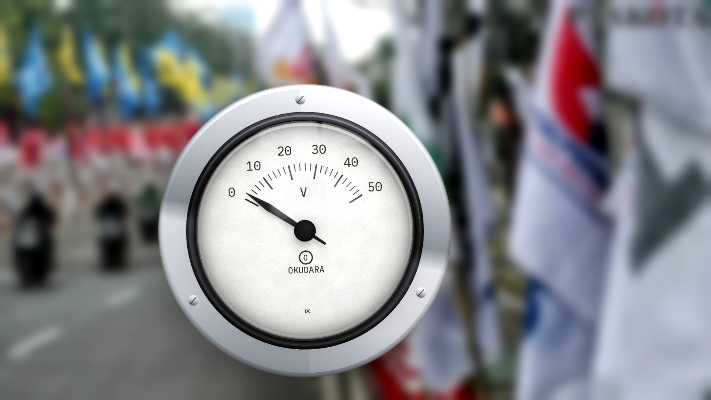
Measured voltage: 2 (V)
